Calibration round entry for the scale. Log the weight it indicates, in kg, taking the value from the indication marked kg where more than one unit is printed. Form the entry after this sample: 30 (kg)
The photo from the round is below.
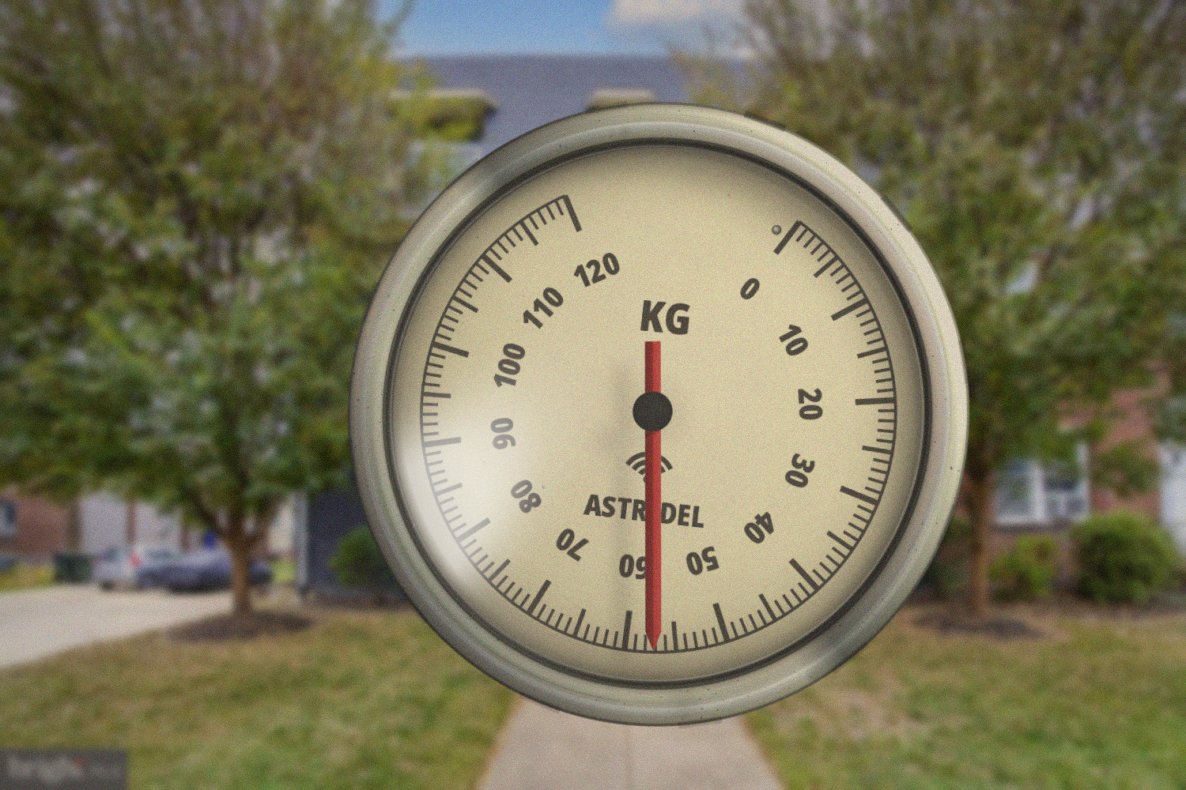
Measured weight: 57 (kg)
